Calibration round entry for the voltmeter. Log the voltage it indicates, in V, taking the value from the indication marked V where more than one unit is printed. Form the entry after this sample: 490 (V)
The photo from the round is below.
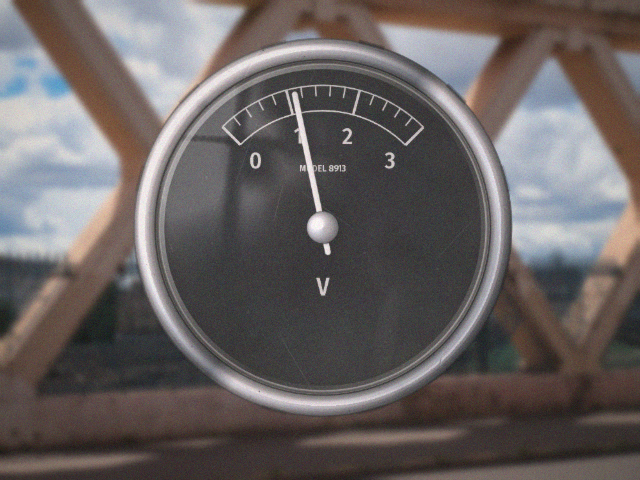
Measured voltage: 1.1 (V)
